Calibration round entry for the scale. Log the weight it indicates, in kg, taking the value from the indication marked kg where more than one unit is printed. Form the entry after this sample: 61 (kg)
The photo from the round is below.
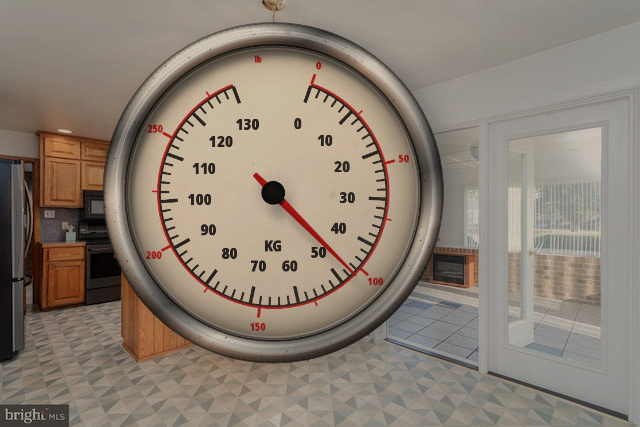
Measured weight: 47 (kg)
